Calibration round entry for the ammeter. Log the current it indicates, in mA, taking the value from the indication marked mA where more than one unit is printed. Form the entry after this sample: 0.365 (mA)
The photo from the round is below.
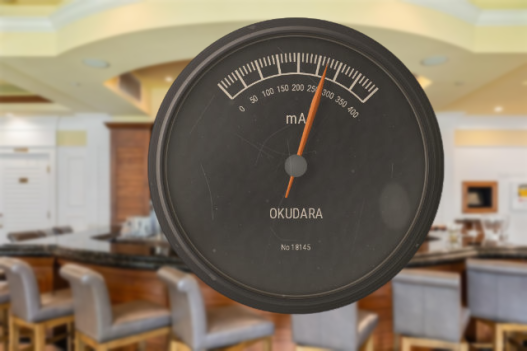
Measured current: 270 (mA)
